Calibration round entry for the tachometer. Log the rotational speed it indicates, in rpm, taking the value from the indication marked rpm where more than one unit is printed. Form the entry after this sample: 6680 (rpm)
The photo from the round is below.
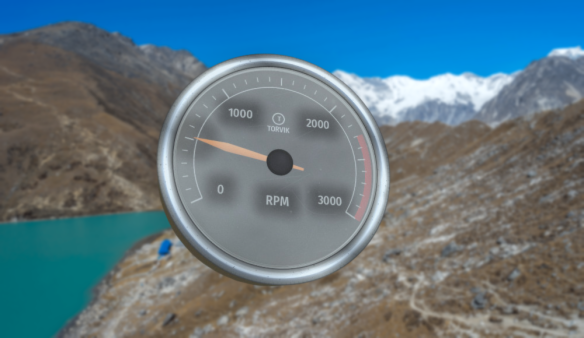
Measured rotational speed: 500 (rpm)
